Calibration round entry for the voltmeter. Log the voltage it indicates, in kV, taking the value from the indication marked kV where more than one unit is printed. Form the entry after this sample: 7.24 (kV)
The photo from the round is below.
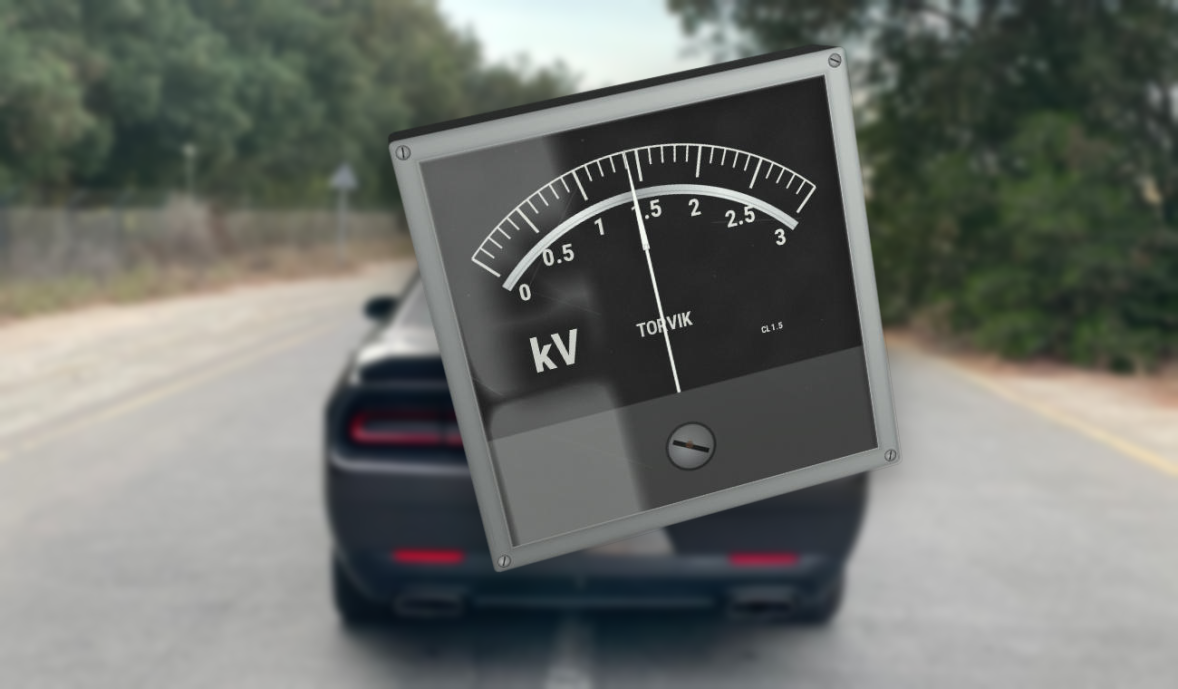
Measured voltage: 1.4 (kV)
